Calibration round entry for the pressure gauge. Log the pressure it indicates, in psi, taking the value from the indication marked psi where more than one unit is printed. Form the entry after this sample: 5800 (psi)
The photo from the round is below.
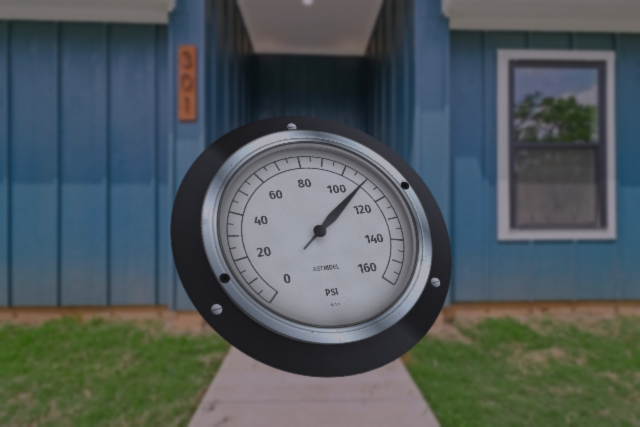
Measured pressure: 110 (psi)
